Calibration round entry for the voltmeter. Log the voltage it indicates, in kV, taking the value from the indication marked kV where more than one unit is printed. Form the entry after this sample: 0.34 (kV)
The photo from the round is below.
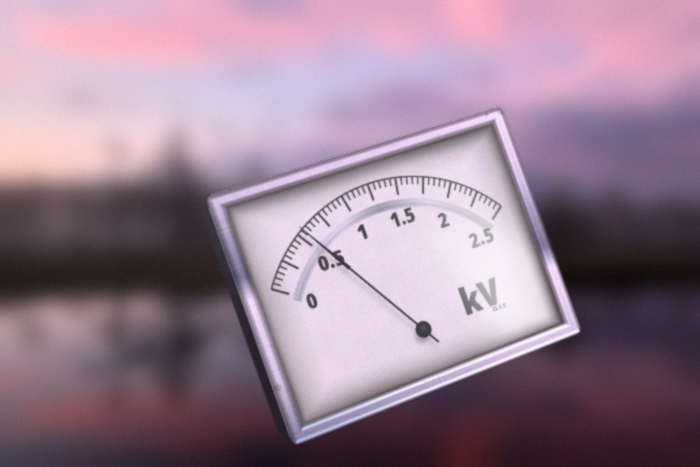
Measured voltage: 0.55 (kV)
